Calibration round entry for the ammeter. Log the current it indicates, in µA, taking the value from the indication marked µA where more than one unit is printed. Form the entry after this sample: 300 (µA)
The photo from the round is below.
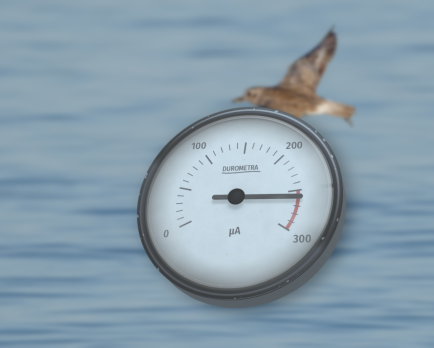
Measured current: 260 (µA)
